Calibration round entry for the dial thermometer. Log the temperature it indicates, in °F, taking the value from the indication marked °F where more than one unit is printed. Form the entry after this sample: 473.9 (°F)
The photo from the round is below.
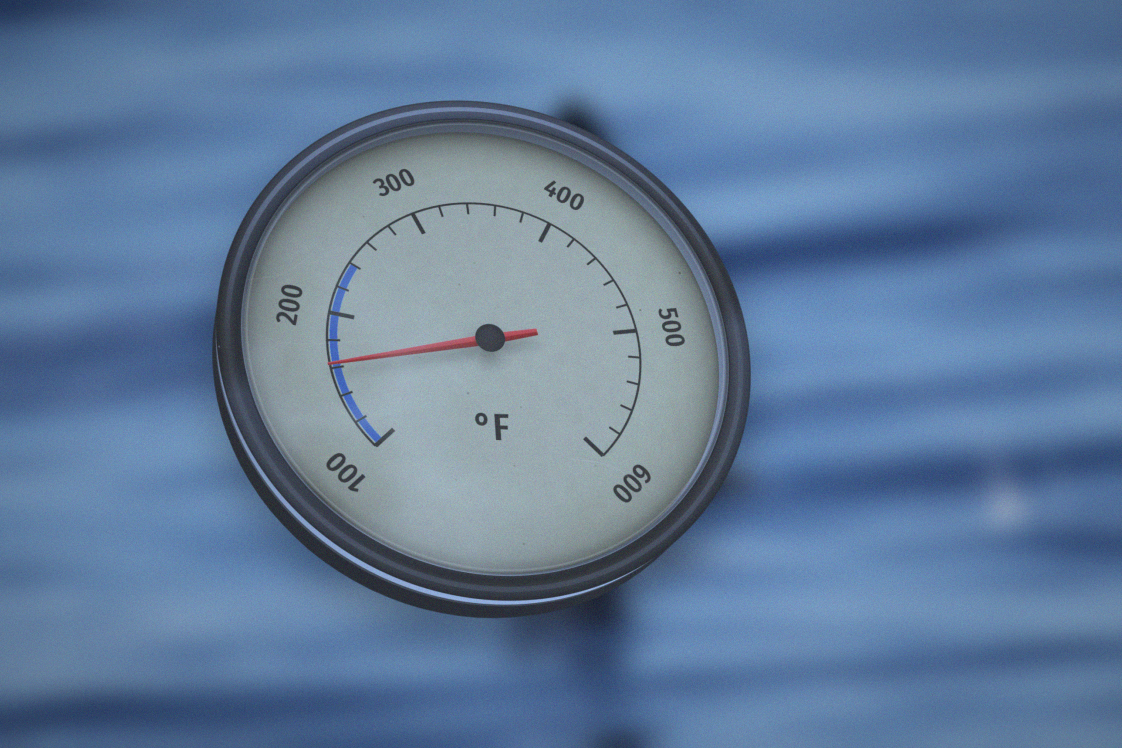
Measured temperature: 160 (°F)
